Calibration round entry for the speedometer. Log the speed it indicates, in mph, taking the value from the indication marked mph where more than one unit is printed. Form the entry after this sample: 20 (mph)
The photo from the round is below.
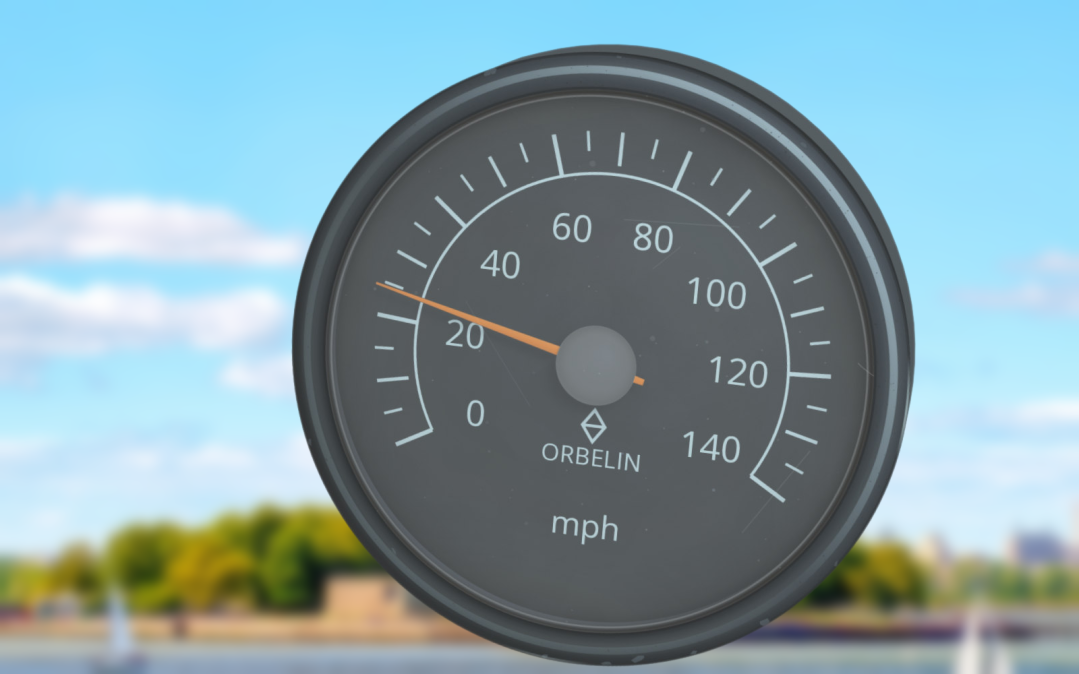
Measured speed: 25 (mph)
